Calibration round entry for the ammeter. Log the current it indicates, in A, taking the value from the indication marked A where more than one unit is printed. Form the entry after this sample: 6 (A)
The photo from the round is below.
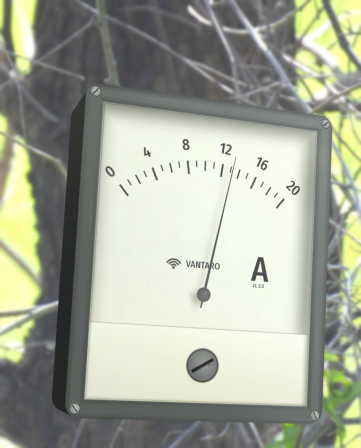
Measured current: 13 (A)
